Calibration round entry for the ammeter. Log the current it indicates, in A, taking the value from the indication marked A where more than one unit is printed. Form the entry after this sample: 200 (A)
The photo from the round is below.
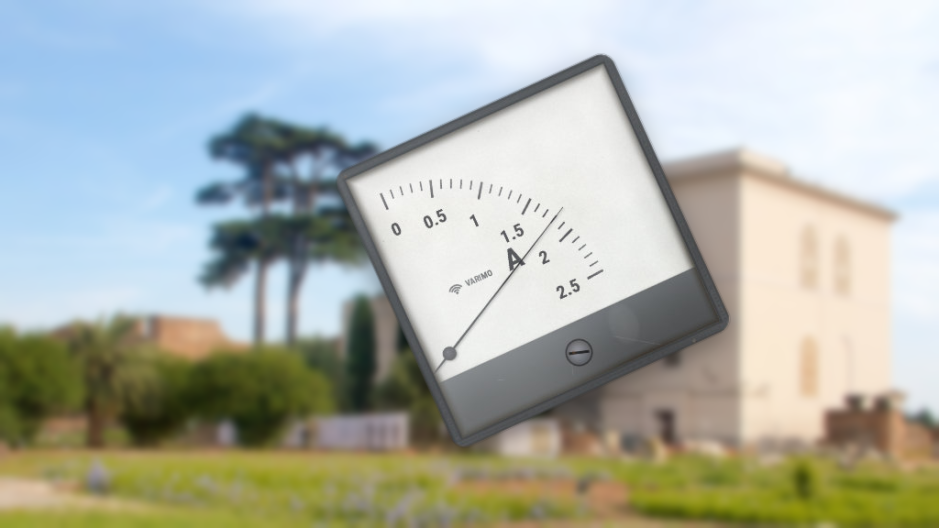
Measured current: 1.8 (A)
